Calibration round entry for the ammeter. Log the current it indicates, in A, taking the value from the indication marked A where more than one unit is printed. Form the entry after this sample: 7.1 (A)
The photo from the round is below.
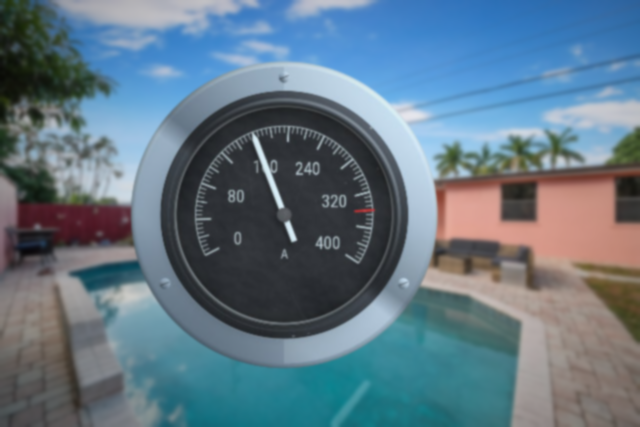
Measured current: 160 (A)
